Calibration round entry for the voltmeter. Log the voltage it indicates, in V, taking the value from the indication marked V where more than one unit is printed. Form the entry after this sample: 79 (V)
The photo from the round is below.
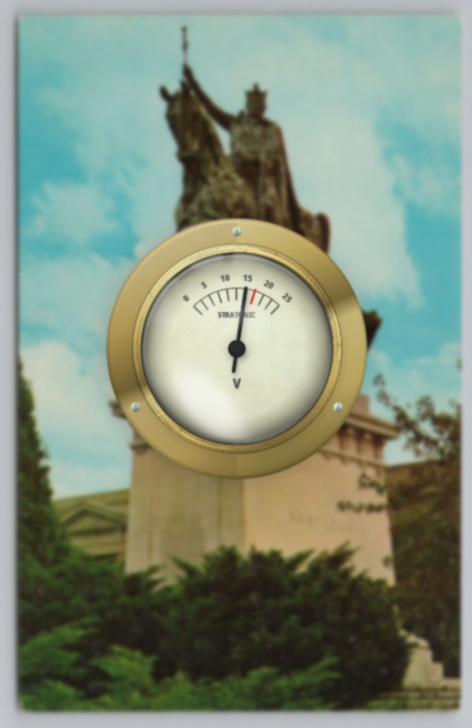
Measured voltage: 15 (V)
